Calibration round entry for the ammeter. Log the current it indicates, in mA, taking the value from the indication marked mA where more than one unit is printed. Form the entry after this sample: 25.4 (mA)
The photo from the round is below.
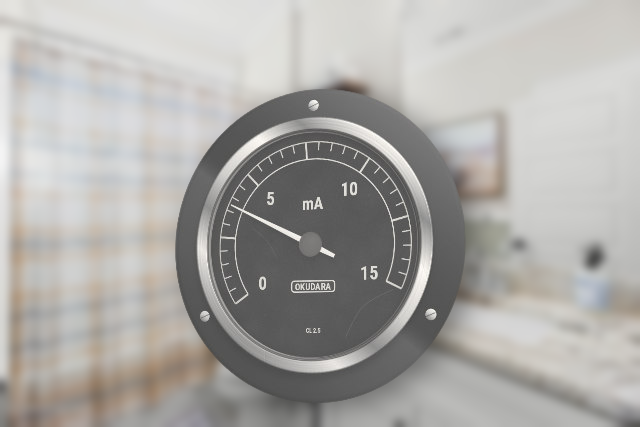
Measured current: 3.75 (mA)
